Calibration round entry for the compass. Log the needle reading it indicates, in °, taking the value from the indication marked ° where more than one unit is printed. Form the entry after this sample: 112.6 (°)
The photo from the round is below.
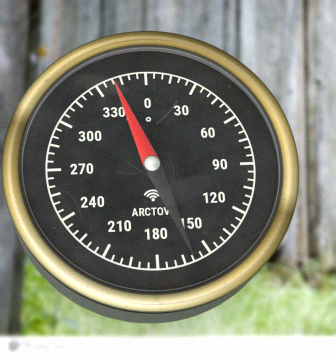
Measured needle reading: 340 (°)
